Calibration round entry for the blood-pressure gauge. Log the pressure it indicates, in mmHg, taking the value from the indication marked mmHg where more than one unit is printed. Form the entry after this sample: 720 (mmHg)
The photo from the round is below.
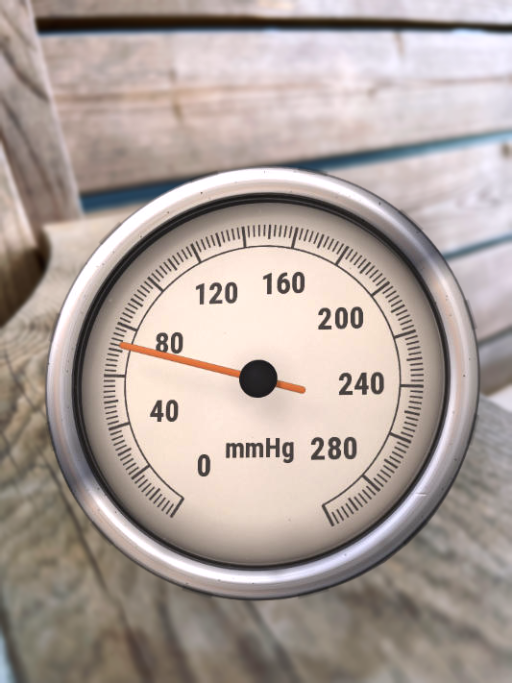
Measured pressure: 72 (mmHg)
